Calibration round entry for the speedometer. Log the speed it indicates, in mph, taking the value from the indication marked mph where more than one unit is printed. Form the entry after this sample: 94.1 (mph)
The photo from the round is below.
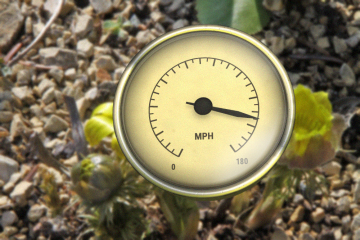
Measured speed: 155 (mph)
